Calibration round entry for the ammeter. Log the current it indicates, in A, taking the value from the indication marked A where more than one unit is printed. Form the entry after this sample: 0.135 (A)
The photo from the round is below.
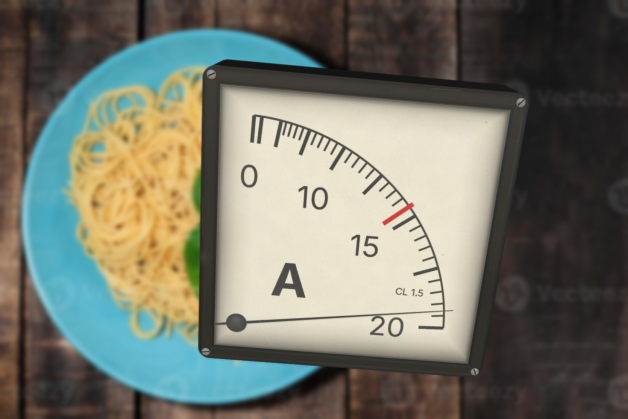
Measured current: 19.25 (A)
